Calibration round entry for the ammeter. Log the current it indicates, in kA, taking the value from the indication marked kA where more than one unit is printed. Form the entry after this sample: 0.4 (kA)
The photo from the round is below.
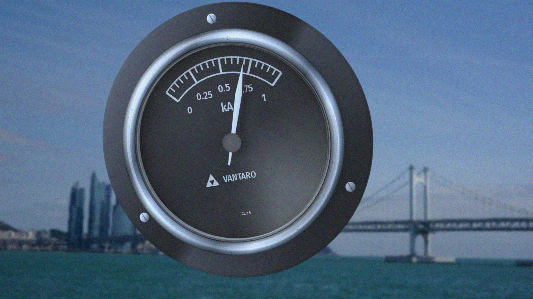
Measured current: 0.7 (kA)
